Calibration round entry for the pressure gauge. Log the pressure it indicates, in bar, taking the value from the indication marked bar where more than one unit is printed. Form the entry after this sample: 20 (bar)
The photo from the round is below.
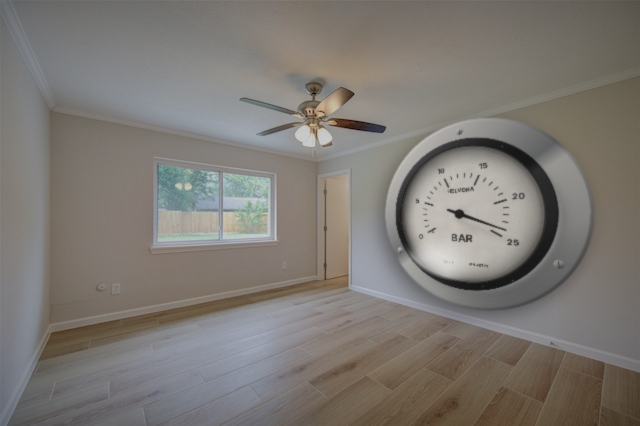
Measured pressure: 24 (bar)
